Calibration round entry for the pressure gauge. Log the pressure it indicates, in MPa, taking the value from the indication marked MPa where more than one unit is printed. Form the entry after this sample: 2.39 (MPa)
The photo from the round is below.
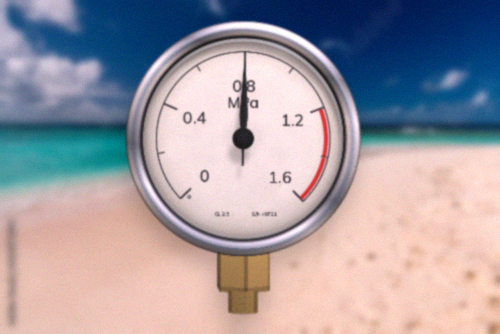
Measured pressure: 0.8 (MPa)
